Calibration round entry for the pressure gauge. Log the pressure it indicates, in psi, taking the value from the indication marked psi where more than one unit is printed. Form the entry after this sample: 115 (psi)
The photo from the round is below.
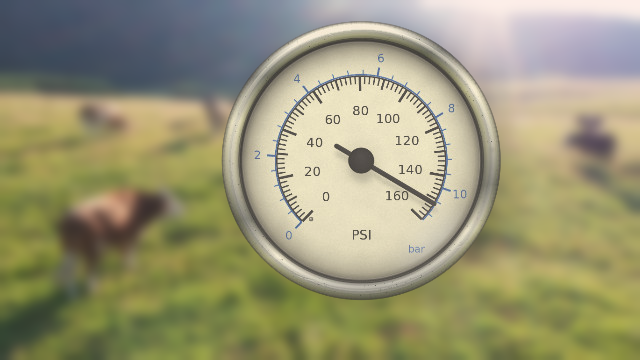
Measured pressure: 152 (psi)
